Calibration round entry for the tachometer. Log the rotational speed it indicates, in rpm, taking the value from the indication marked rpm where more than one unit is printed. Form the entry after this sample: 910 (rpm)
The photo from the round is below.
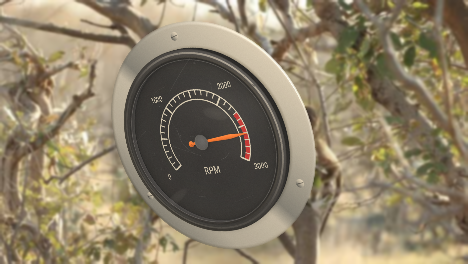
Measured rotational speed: 2600 (rpm)
